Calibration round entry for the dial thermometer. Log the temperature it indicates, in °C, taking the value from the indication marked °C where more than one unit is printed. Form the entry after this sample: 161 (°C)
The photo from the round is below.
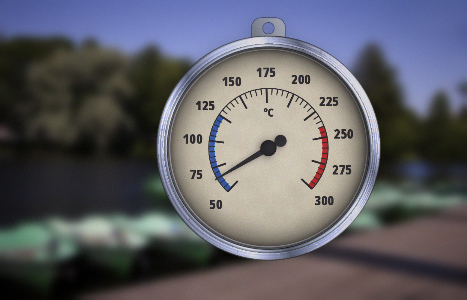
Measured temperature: 65 (°C)
